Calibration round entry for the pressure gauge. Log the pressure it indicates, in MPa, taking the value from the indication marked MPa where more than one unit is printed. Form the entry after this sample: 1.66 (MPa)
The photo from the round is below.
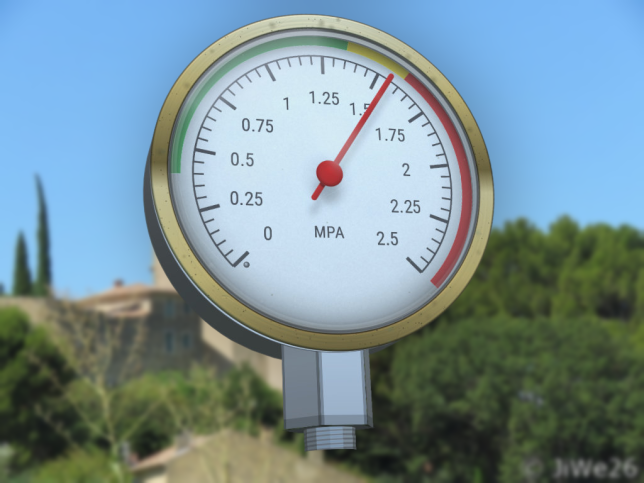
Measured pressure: 1.55 (MPa)
